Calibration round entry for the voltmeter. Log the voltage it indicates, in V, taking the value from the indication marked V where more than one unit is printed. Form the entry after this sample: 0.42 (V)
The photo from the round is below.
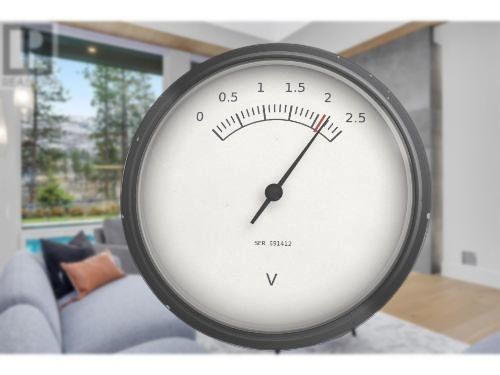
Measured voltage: 2.2 (V)
